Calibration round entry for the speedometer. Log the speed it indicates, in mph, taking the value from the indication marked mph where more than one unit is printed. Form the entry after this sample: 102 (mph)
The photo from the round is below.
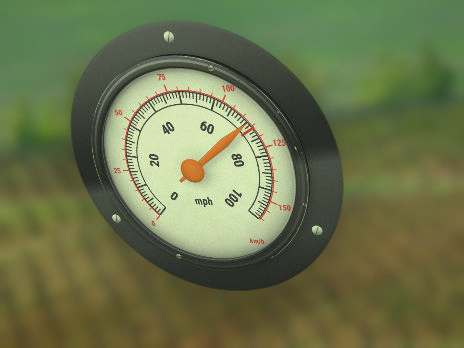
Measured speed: 70 (mph)
